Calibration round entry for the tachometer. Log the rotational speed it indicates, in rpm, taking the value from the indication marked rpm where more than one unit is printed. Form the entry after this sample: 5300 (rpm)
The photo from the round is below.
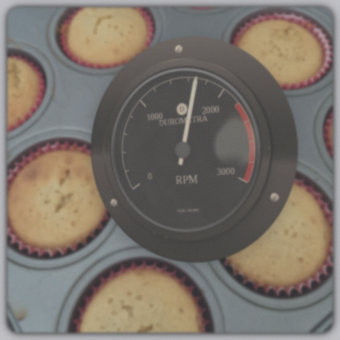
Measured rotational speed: 1700 (rpm)
